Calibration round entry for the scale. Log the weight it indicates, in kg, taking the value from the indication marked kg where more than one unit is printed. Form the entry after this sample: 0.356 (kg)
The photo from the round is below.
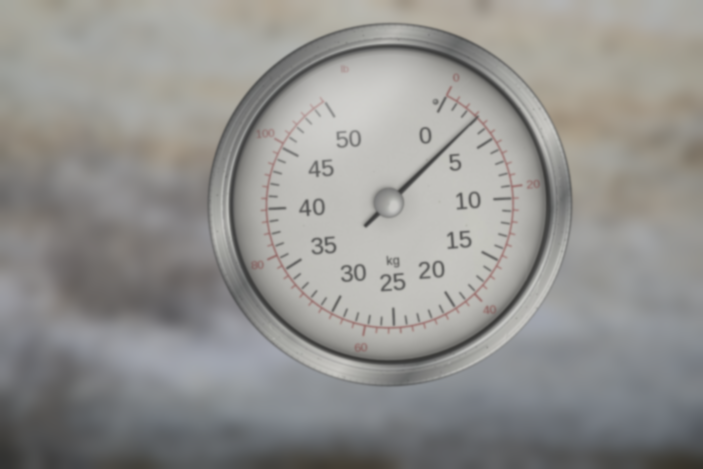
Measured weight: 3 (kg)
